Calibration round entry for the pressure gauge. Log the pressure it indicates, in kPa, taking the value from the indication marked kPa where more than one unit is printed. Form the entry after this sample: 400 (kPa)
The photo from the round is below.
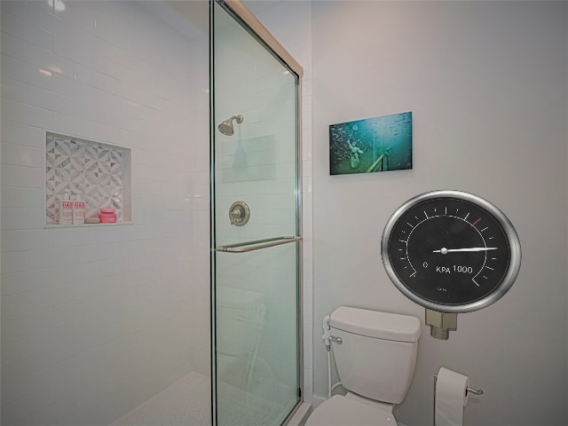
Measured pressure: 800 (kPa)
